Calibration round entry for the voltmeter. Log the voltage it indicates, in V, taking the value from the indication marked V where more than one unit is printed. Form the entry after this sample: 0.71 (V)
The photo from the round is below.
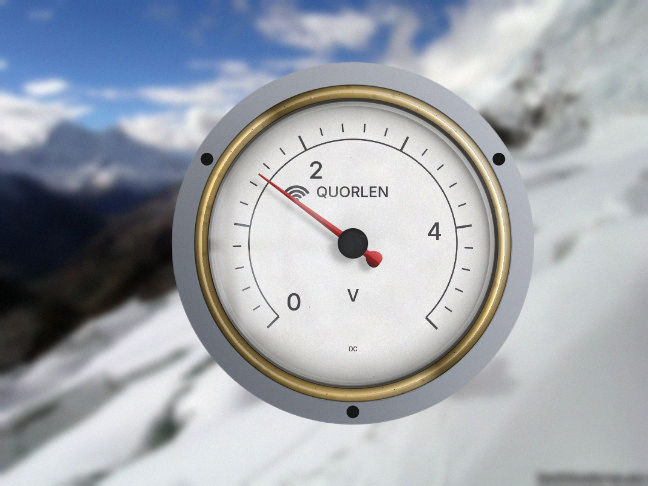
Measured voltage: 1.5 (V)
